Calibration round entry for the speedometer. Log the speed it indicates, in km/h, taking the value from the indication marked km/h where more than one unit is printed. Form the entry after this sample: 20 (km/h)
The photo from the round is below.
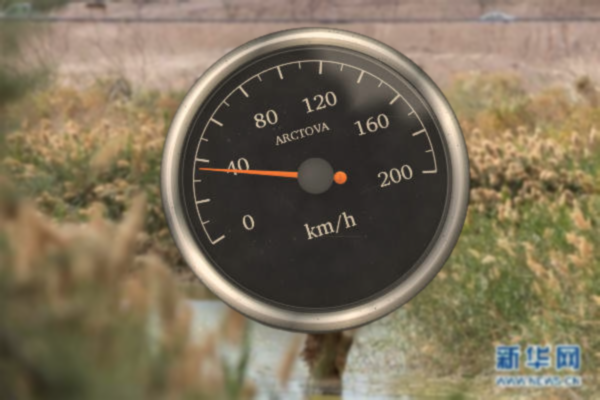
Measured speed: 35 (km/h)
